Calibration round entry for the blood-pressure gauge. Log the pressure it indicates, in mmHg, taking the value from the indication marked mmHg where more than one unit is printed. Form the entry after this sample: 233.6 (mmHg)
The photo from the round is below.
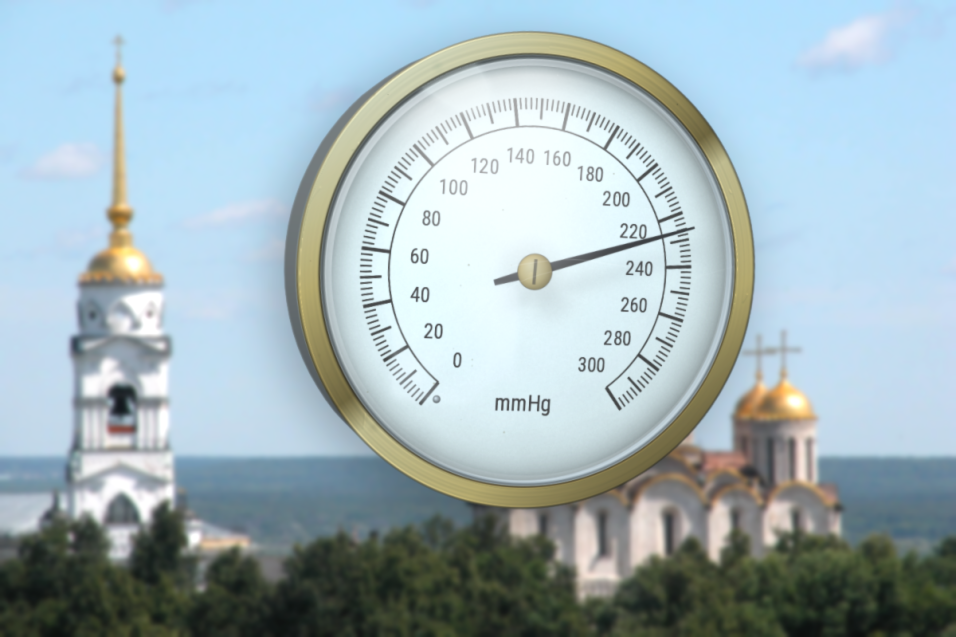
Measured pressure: 226 (mmHg)
